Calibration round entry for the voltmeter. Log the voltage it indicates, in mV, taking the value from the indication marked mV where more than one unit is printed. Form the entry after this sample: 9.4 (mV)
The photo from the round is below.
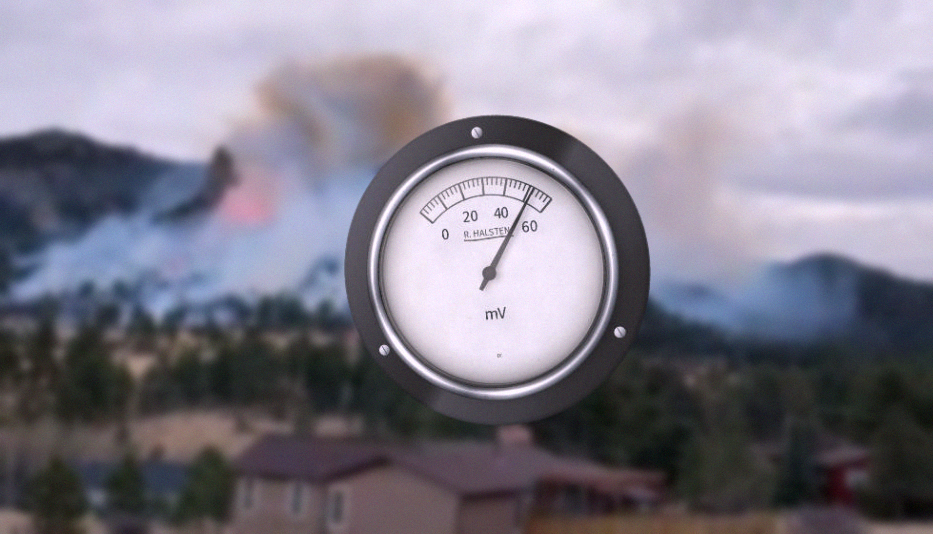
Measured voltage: 52 (mV)
